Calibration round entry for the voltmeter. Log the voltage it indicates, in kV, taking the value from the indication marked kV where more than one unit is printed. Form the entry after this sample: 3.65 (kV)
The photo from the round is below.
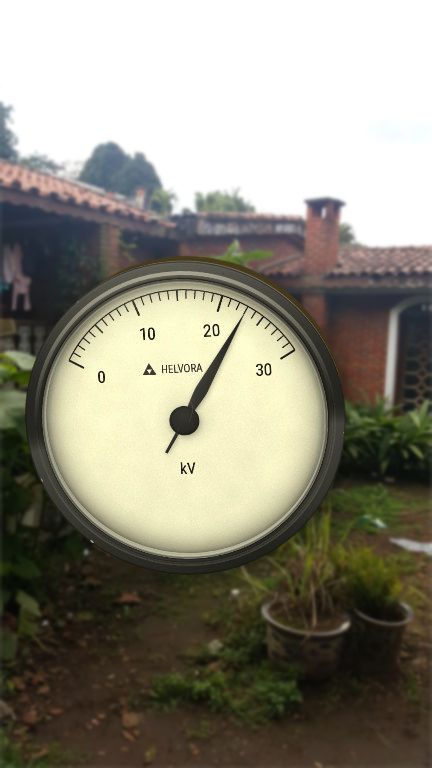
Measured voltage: 23 (kV)
